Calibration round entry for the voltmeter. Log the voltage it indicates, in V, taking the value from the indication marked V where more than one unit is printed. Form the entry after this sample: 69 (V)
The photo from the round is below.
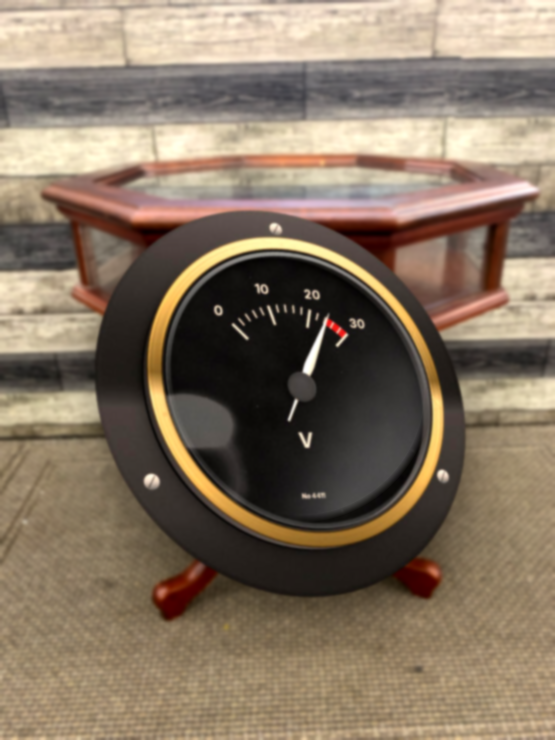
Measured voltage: 24 (V)
